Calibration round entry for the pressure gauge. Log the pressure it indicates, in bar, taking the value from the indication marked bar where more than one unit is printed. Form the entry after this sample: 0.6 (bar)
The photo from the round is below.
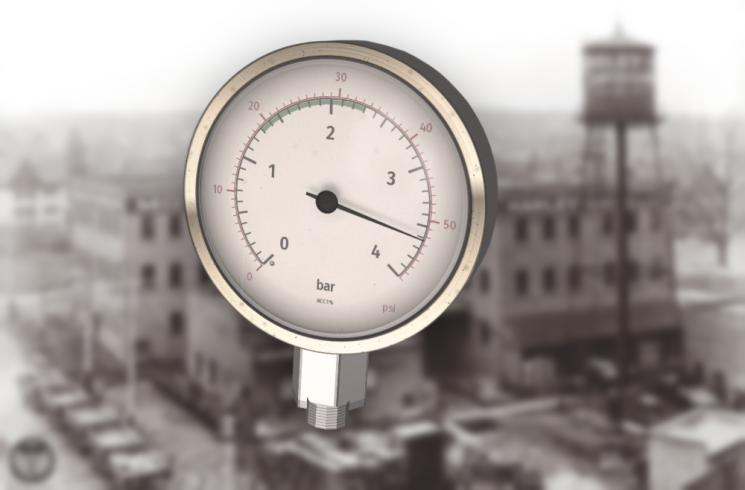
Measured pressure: 3.6 (bar)
